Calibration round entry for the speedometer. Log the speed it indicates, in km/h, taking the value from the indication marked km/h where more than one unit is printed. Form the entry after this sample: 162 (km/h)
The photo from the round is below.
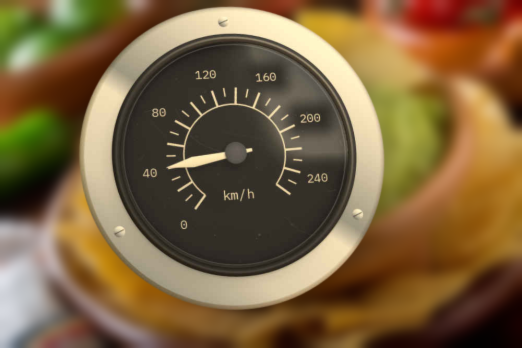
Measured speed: 40 (km/h)
